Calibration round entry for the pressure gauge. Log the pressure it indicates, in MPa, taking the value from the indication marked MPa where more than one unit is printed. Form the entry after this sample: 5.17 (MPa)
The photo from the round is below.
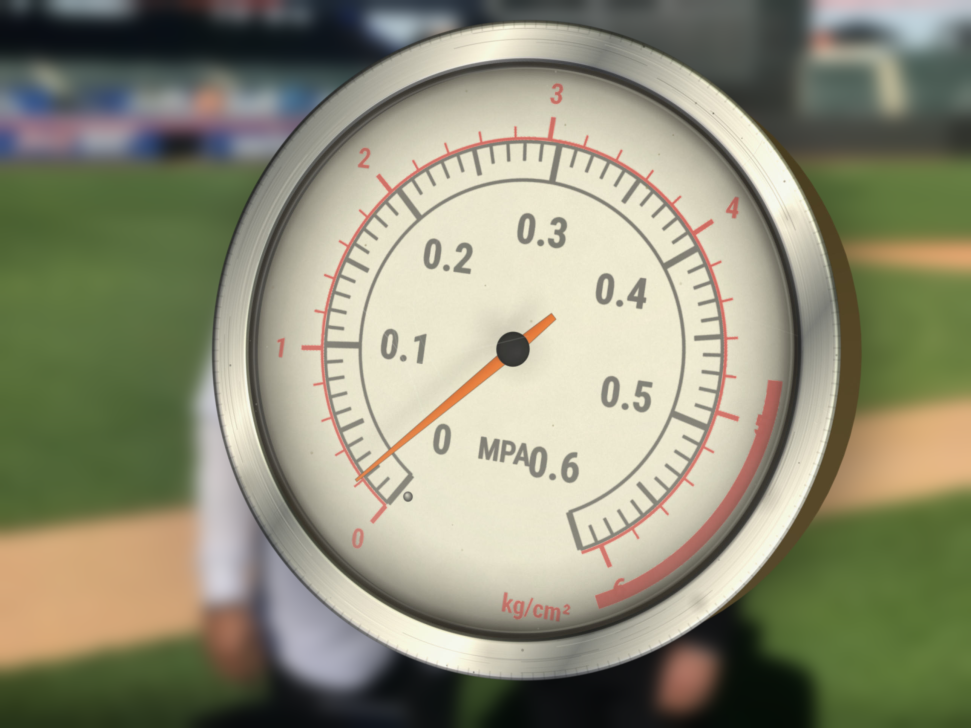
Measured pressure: 0.02 (MPa)
